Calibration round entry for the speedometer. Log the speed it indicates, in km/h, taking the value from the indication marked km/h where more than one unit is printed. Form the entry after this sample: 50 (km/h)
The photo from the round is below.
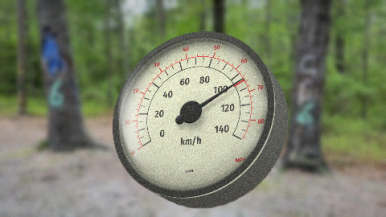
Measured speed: 105 (km/h)
